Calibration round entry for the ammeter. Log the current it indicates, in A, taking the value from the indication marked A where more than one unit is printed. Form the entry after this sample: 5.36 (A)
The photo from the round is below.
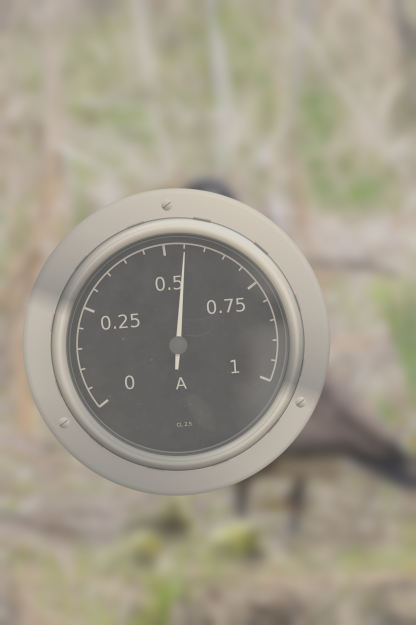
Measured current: 0.55 (A)
